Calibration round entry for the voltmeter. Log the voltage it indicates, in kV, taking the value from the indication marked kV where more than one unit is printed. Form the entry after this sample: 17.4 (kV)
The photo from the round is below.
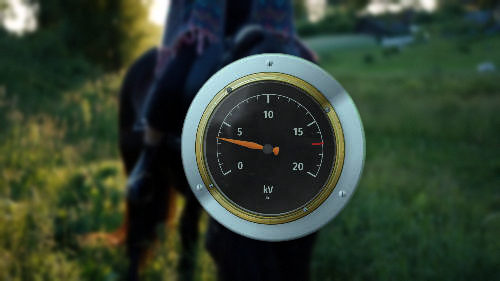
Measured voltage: 3.5 (kV)
